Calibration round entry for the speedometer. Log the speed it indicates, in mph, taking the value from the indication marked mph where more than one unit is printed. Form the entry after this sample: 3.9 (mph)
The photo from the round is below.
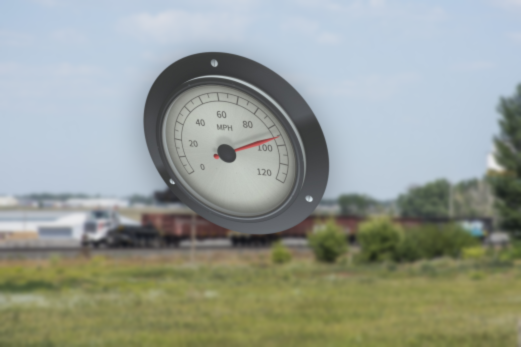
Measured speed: 95 (mph)
